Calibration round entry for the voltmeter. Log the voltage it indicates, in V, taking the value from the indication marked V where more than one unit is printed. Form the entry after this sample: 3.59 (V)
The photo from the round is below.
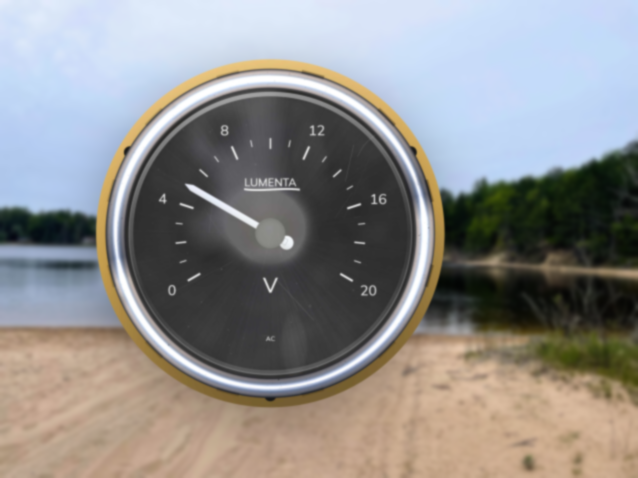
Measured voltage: 5 (V)
